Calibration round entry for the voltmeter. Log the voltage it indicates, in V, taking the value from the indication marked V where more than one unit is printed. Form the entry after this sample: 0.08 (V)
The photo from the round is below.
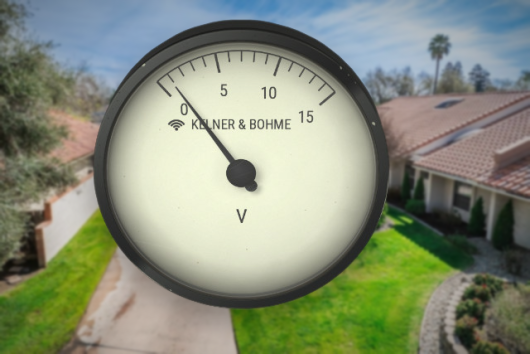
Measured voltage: 1 (V)
